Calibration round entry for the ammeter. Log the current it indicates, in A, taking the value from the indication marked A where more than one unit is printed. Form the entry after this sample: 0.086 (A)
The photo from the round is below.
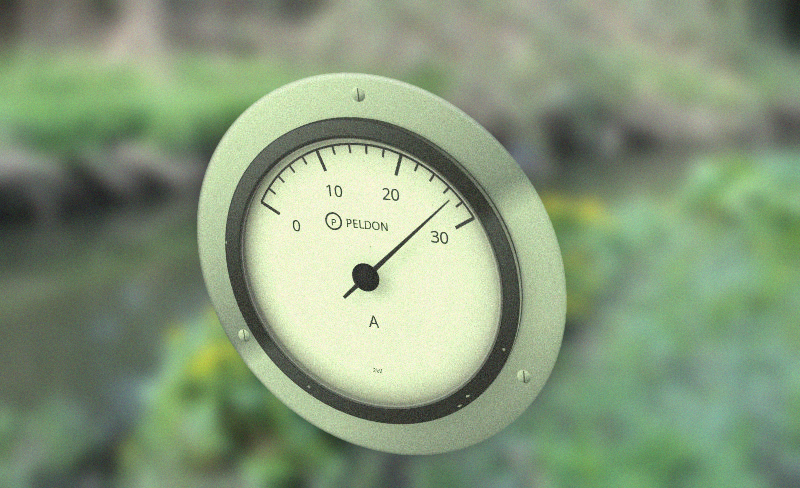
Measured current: 27 (A)
